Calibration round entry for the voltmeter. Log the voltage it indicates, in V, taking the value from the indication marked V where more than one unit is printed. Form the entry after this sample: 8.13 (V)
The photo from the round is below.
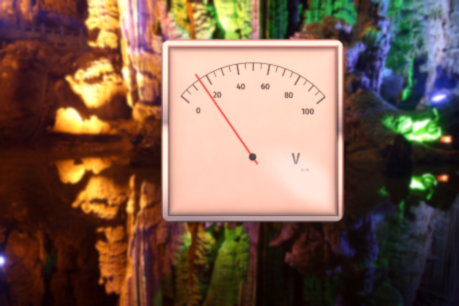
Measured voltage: 15 (V)
